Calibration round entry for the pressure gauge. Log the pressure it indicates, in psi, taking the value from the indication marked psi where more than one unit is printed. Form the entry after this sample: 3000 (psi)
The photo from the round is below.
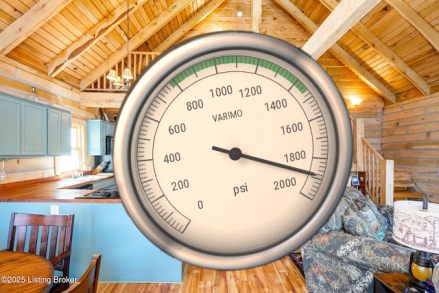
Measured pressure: 1880 (psi)
